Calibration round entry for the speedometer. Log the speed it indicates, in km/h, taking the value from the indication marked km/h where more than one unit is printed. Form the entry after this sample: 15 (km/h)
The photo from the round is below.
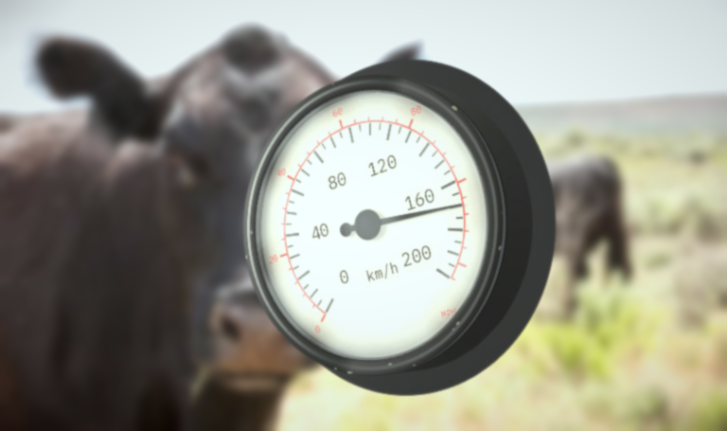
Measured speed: 170 (km/h)
